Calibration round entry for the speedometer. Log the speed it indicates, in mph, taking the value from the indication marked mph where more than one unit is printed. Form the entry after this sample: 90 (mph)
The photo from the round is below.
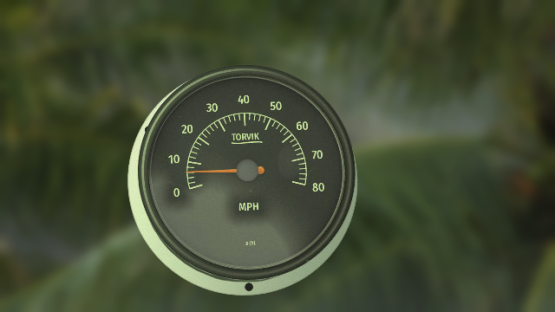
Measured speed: 6 (mph)
